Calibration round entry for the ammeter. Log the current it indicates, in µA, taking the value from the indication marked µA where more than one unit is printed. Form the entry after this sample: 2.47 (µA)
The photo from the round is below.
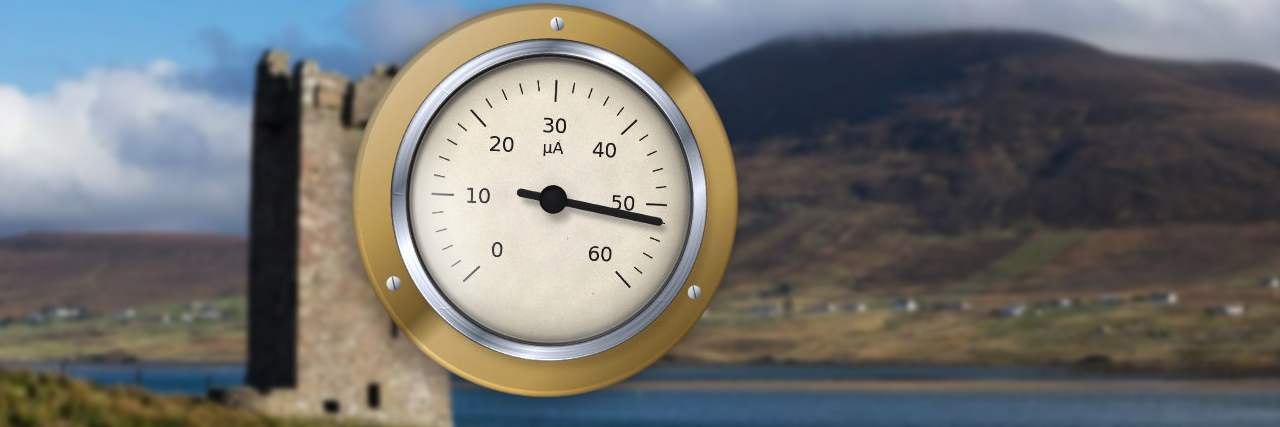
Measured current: 52 (µA)
